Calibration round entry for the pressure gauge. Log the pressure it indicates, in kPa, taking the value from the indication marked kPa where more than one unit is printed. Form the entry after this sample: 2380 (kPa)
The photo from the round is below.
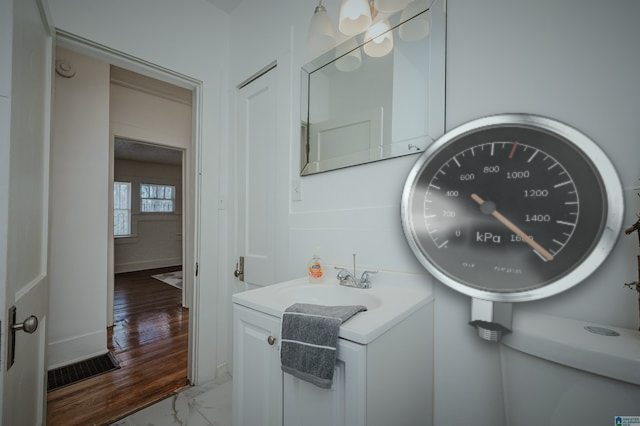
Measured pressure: 1575 (kPa)
